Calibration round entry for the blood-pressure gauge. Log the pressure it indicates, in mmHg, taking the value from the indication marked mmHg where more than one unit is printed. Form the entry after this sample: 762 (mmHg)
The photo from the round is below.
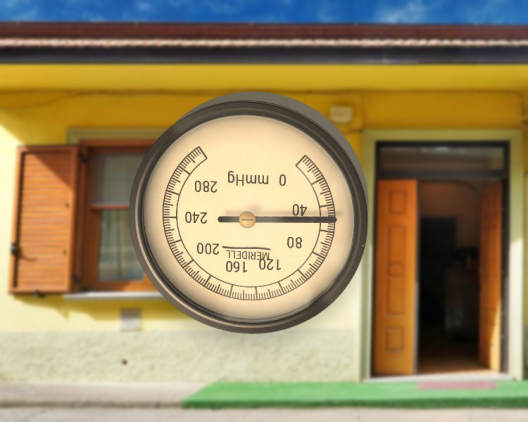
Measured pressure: 50 (mmHg)
